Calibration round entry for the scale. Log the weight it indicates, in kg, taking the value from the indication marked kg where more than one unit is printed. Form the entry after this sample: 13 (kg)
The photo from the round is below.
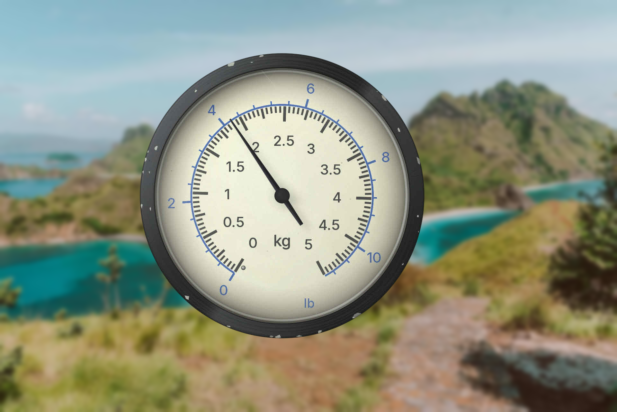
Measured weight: 1.9 (kg)
